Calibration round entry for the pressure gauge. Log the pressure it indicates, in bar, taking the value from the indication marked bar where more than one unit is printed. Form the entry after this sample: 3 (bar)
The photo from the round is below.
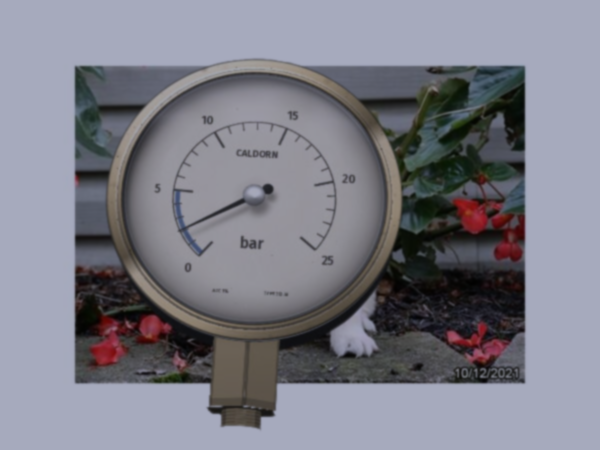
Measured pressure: 2 (bar)
